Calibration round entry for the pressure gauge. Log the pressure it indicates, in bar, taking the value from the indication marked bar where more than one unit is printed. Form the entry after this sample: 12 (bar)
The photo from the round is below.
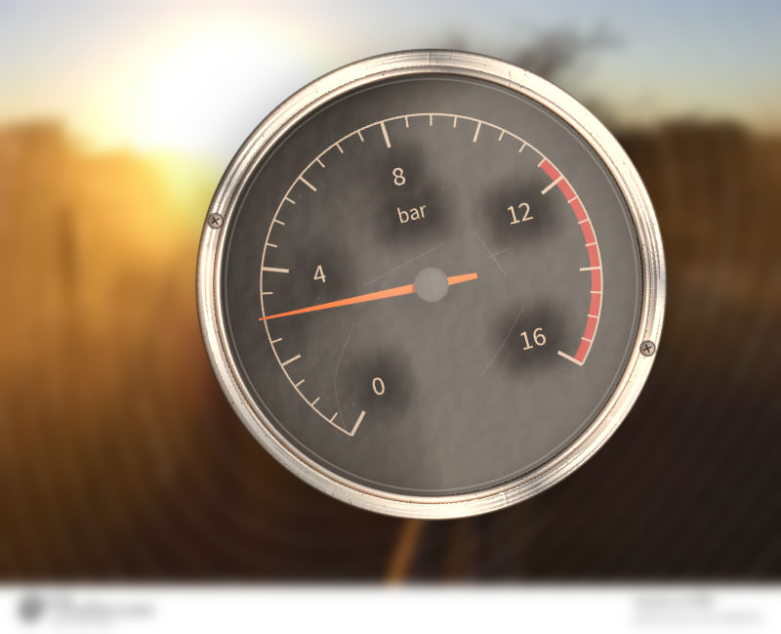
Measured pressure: 3 (bar)
